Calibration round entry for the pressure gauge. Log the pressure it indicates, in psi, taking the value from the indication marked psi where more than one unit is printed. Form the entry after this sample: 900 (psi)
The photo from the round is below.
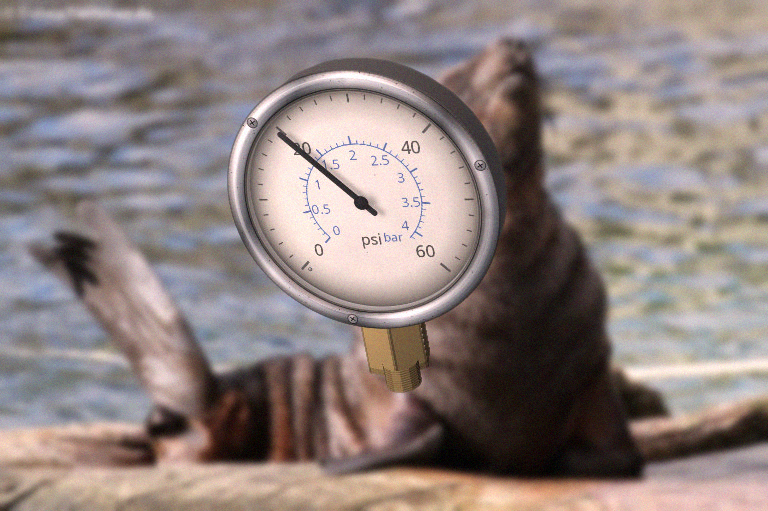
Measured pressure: 20 (psi)
